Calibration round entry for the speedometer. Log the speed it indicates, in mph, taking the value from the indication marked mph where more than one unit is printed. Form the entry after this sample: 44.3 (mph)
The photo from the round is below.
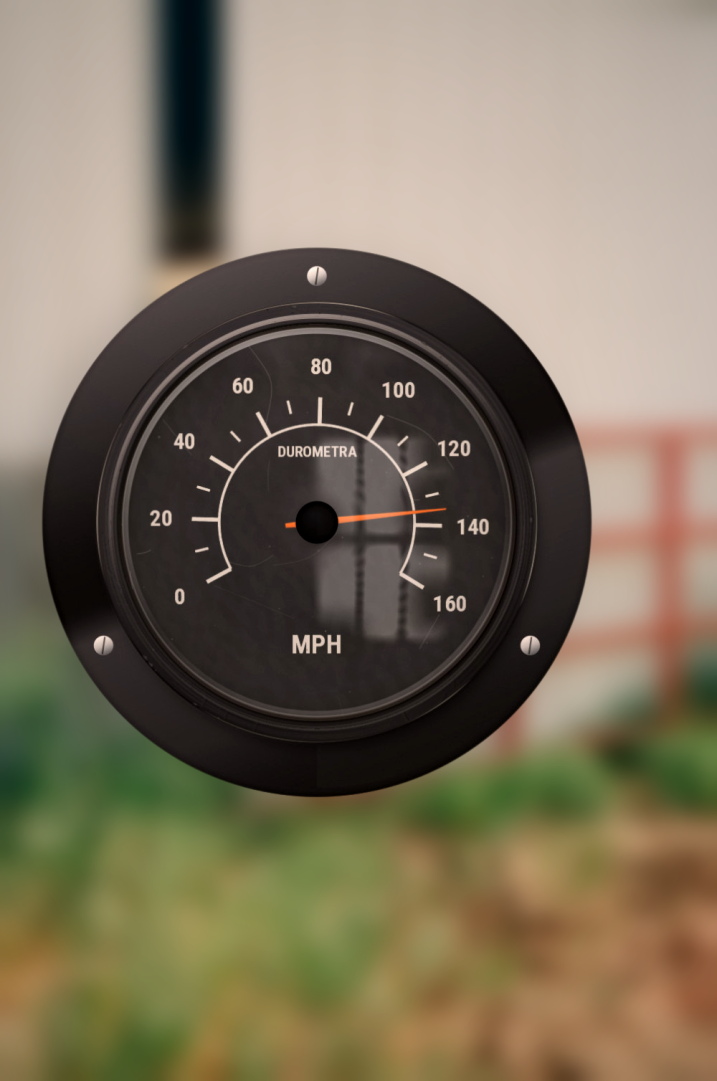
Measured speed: 135 (mph)
